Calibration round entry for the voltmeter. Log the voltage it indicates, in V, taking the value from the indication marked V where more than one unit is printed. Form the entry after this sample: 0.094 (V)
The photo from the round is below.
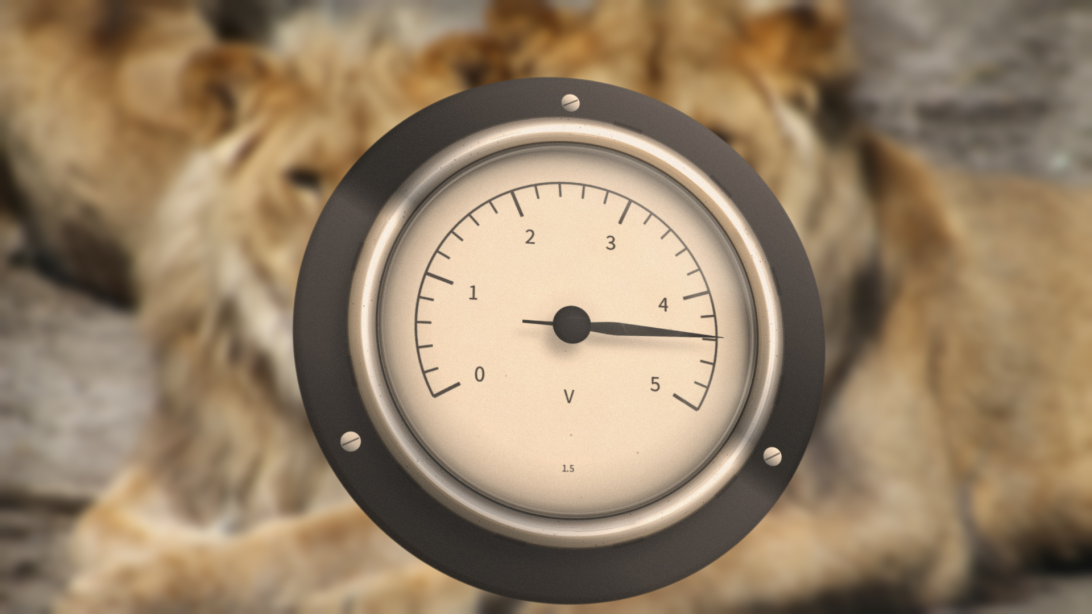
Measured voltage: 4.4 (V)
